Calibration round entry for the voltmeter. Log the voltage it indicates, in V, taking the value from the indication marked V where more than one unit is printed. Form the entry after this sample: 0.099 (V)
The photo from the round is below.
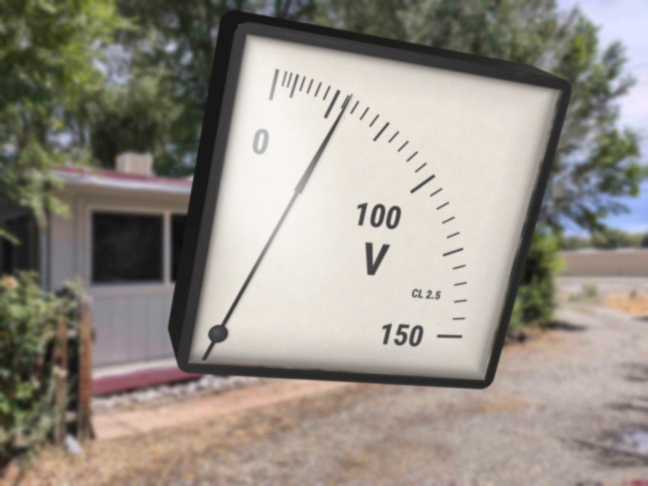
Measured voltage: 55 (V)
